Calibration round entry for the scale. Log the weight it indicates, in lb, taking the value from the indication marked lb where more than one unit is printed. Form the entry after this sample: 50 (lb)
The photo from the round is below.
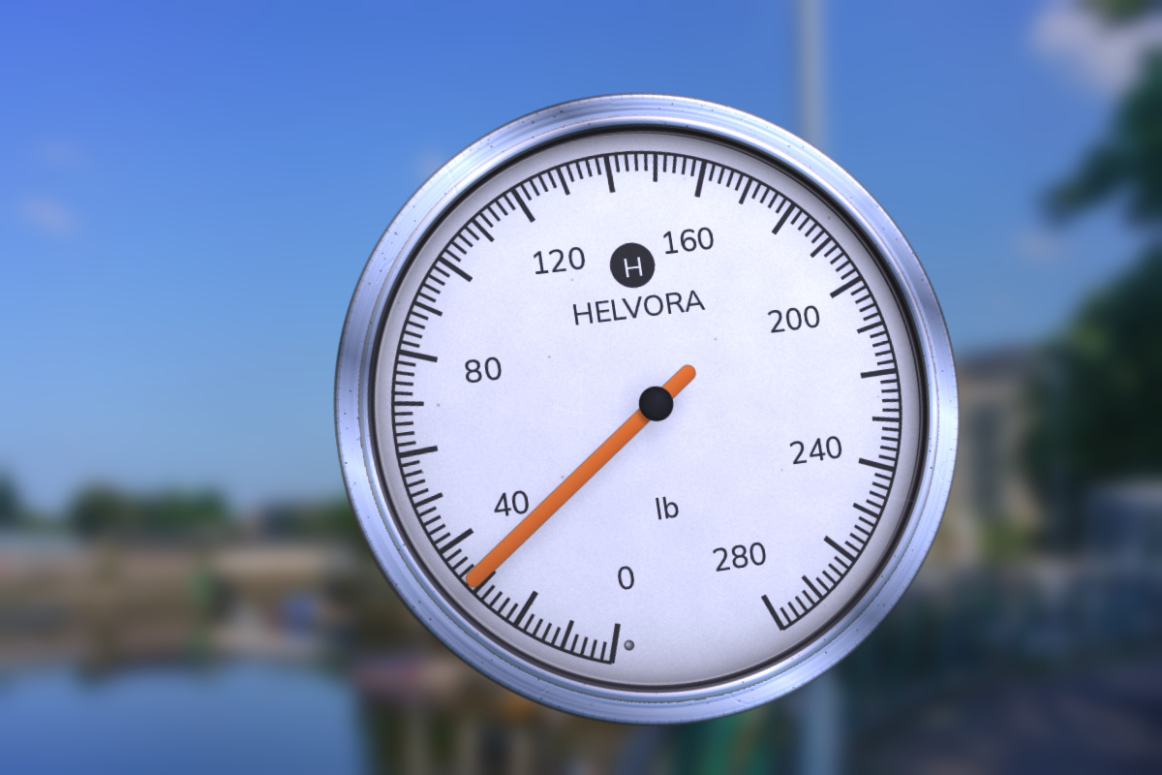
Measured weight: 32 (lb)
